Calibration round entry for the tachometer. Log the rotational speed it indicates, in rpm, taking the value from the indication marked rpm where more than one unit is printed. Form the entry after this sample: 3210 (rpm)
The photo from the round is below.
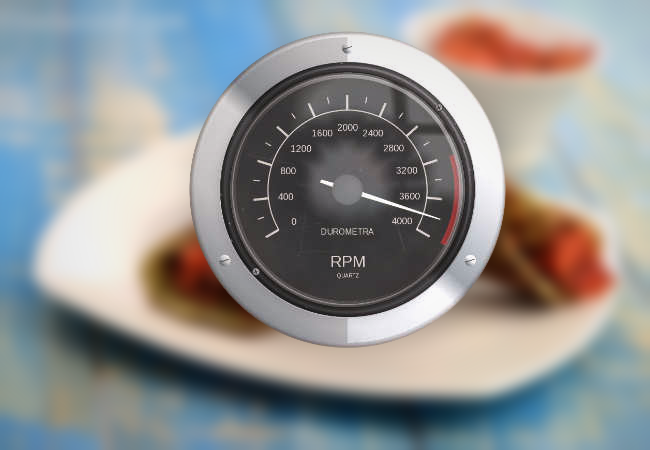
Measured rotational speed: 3800 (rpm)
